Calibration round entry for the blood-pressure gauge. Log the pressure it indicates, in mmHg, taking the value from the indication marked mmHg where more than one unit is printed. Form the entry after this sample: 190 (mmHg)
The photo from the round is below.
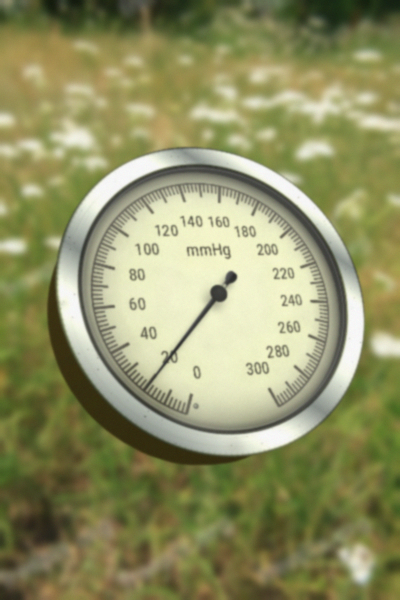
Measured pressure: 20 (mmHg)
